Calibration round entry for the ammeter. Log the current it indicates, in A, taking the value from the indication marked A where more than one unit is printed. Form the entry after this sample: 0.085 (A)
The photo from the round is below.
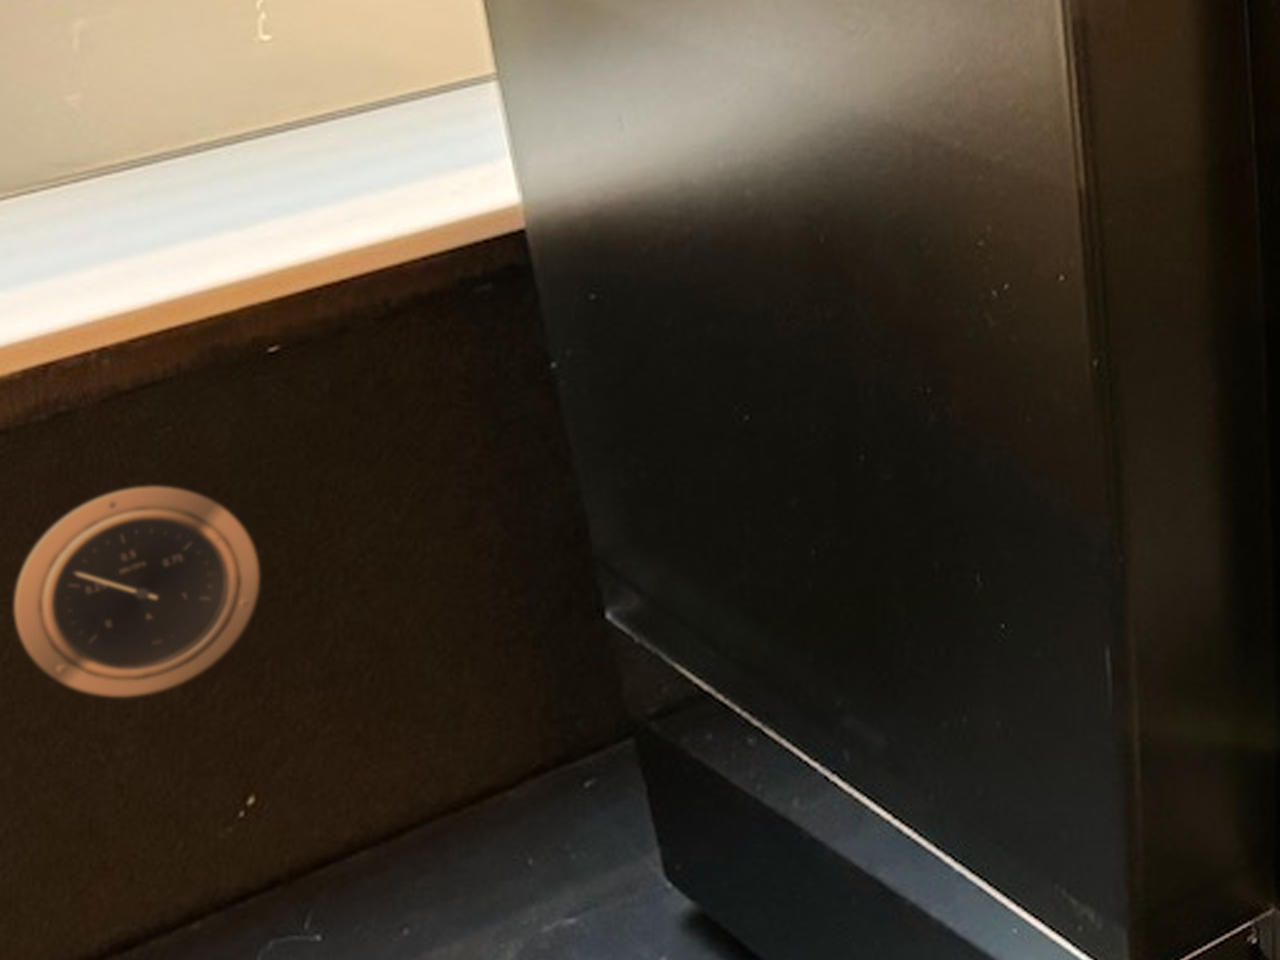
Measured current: 0.3 (A)
